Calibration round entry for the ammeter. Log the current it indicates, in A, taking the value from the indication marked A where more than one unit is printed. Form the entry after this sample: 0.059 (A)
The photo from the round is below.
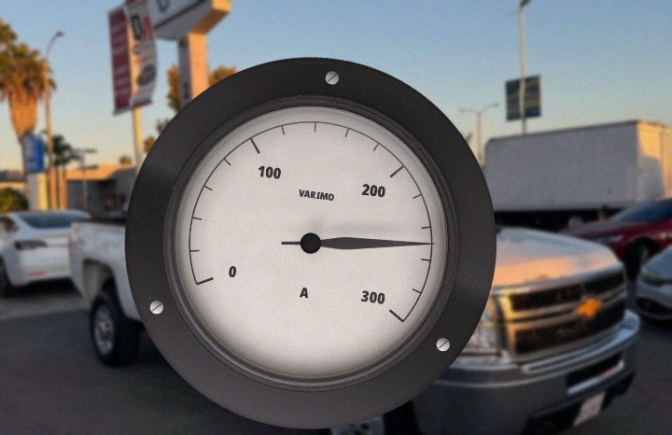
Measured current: 250 (A)
